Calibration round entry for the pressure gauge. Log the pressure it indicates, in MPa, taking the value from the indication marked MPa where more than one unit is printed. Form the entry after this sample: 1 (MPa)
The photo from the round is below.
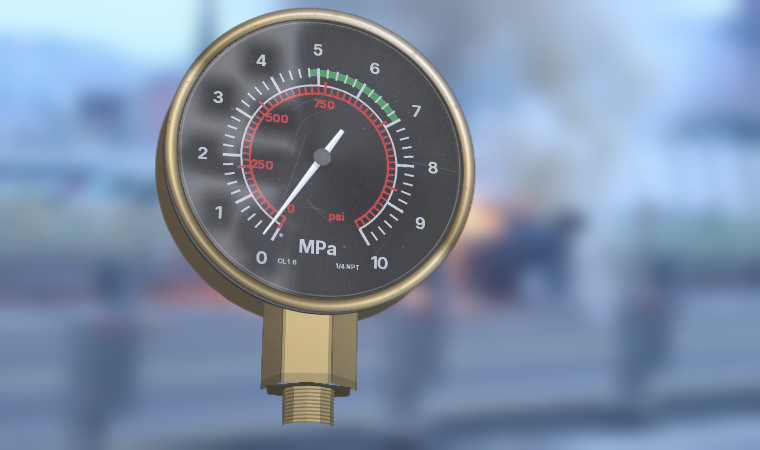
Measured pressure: 0.2 (MPa)
